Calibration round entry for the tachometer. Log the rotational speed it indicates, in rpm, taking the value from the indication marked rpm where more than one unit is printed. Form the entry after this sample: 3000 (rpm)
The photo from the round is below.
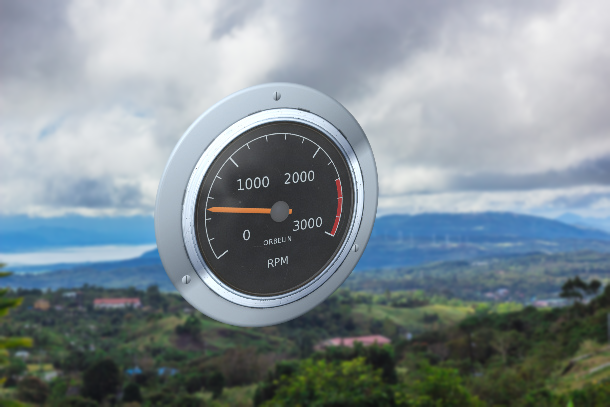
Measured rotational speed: 500 (rpm)
